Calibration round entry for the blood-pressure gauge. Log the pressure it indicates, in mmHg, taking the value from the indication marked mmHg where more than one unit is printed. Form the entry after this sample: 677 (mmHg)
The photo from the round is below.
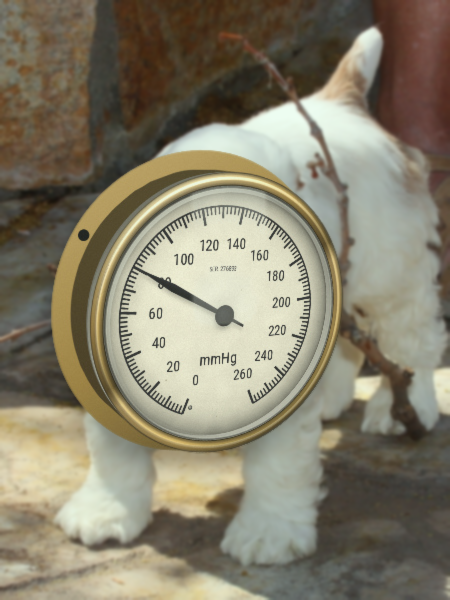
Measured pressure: 80 (mmHg)
